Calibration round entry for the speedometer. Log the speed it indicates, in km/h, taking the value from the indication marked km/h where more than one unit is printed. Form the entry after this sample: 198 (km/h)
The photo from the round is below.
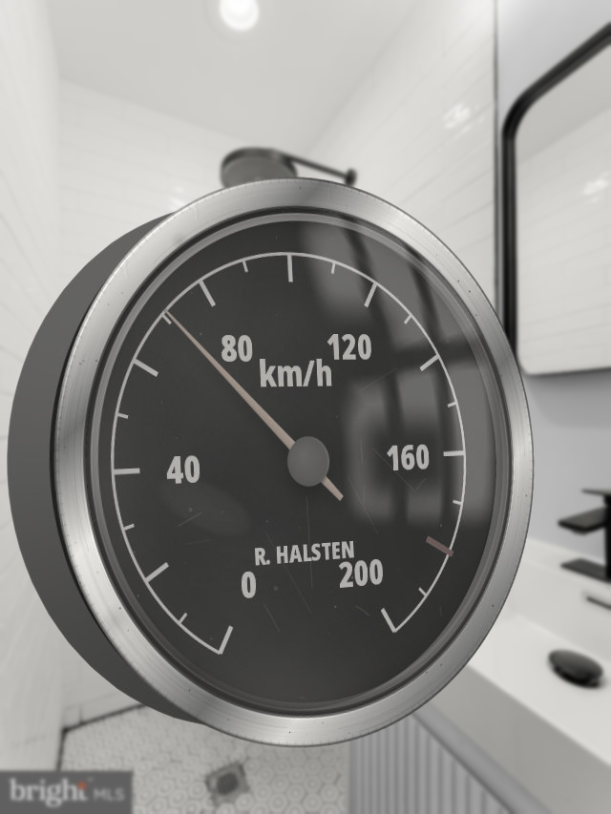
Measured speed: 70 (km/h)
